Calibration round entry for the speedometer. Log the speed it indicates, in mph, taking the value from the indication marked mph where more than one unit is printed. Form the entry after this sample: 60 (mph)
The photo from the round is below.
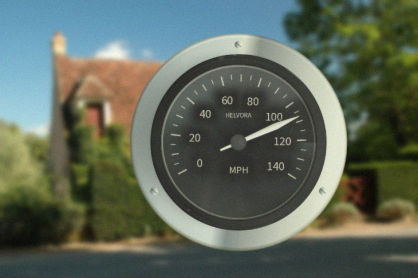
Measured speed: 107.5 (mph)
